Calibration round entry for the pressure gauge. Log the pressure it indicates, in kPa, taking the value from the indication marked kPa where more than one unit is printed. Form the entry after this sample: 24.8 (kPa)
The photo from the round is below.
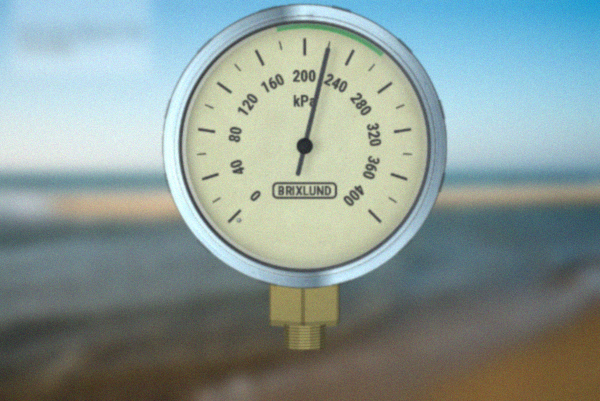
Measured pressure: 220 (kPa)
